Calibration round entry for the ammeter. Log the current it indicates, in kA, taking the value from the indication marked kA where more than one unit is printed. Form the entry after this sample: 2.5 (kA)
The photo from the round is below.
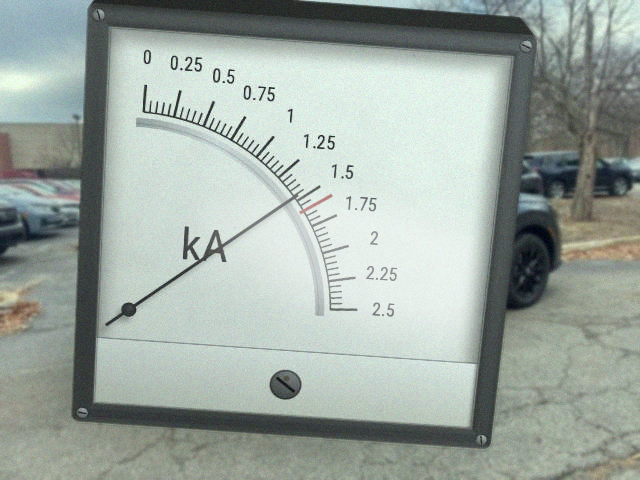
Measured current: 1.45 (kA)
